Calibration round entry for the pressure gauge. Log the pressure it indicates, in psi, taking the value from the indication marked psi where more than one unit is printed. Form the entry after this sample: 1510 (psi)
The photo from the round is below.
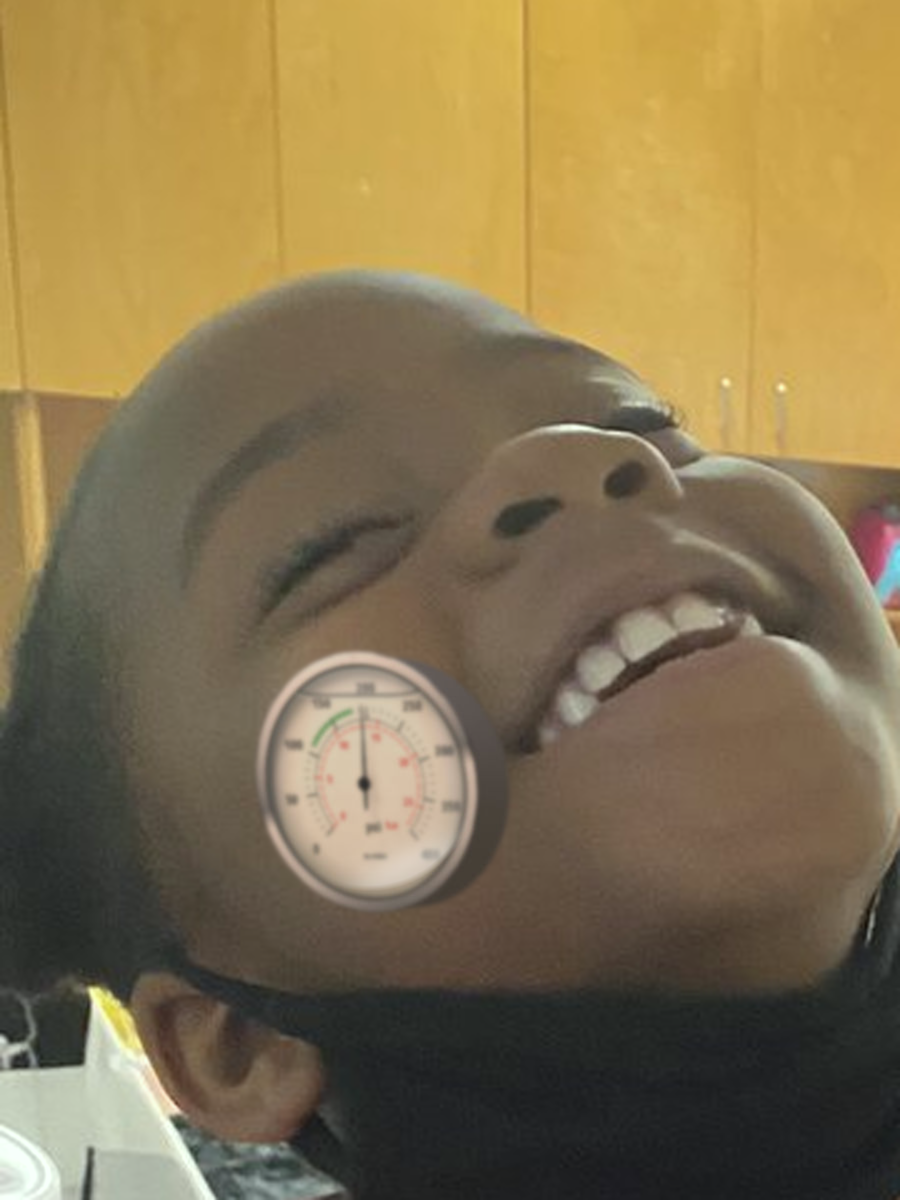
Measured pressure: 200 (psi)
